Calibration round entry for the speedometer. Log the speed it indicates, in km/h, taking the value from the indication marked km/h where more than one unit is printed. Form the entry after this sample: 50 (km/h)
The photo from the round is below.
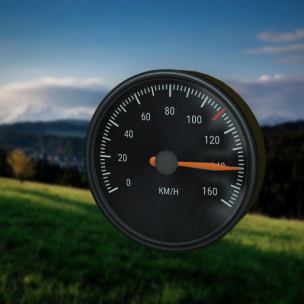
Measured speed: 140 (km/h)
